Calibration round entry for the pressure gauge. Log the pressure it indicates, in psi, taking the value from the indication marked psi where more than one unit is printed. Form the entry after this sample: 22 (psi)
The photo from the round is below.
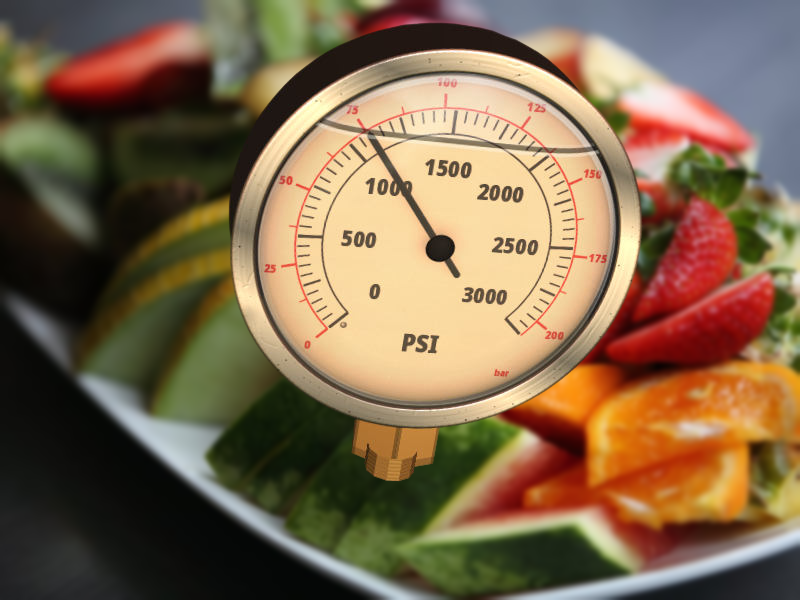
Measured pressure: 1100 (psi)
